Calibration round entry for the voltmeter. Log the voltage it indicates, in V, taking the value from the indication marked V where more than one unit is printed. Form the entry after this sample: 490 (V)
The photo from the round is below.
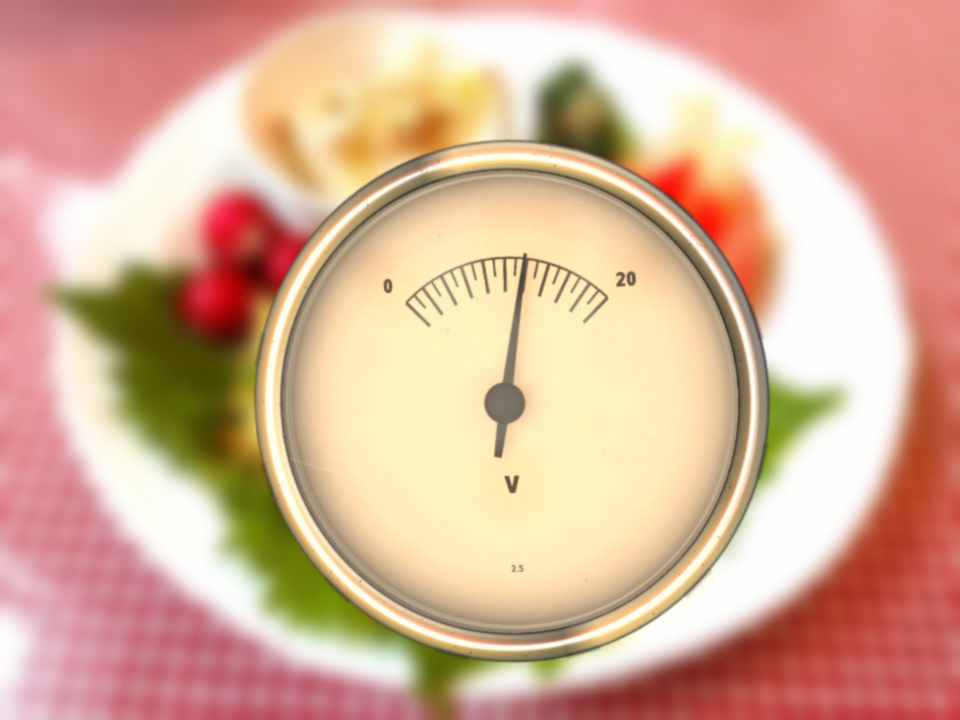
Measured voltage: 12 (V)
